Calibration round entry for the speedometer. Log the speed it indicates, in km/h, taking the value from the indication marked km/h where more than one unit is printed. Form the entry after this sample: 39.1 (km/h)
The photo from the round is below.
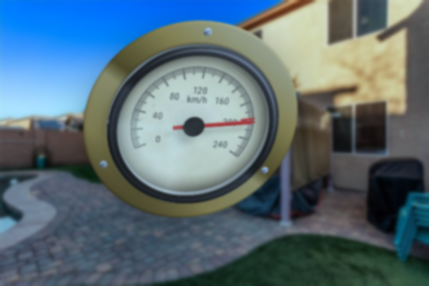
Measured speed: 200 (km/h)
